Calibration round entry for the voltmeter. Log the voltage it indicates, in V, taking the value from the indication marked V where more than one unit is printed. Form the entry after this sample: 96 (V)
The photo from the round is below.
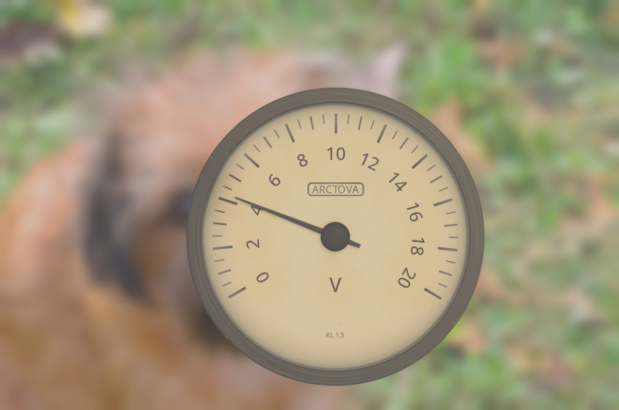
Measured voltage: 4.25 (V)
